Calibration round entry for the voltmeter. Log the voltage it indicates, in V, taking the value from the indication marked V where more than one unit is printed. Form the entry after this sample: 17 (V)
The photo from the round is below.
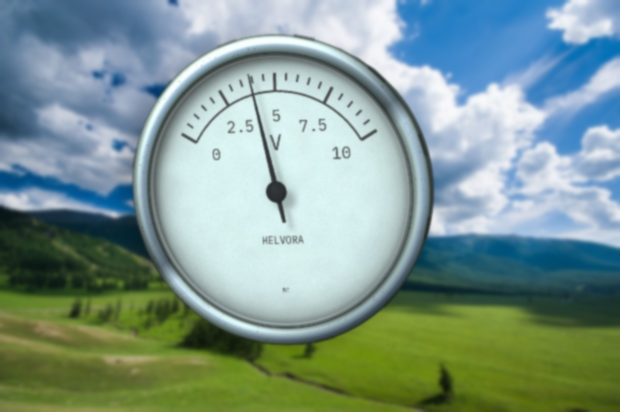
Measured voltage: 4 (V)
